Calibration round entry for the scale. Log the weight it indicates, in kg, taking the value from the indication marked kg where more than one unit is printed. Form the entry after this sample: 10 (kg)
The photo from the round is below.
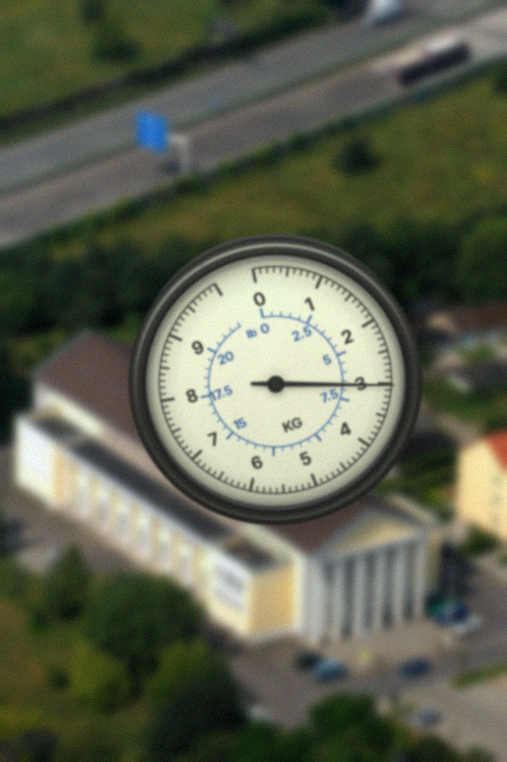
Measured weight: 3 (kg)
